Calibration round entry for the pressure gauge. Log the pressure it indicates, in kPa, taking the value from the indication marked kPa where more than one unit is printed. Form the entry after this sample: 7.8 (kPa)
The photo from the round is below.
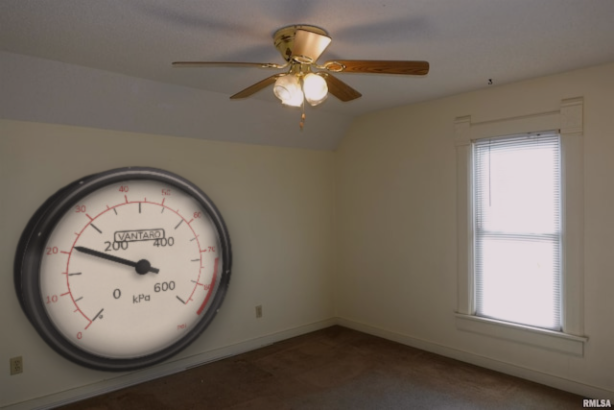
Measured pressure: 150 (kPa)
